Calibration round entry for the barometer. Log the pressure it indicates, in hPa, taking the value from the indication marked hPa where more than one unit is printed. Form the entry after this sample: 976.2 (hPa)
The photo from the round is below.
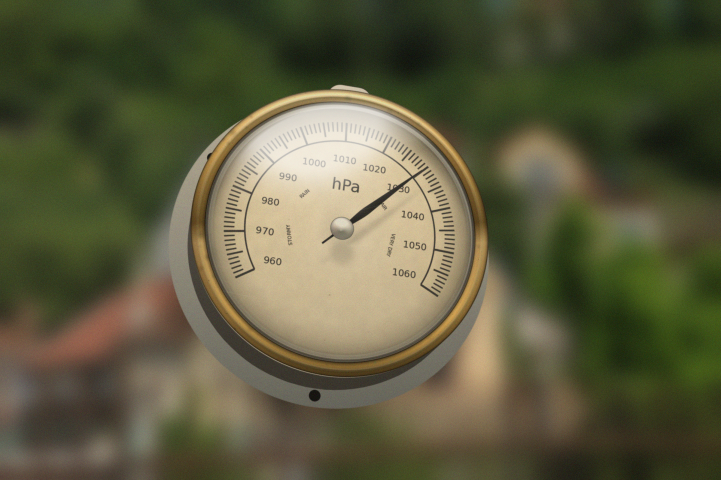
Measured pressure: 1030 (hPa)
